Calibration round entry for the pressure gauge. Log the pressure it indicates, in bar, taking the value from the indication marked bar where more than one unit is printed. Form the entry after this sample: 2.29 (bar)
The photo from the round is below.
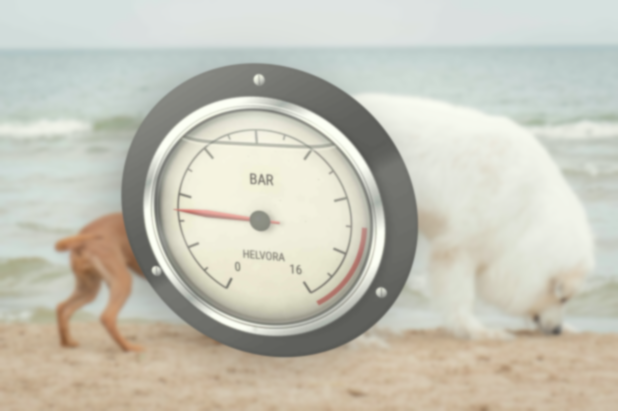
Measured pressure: 3.5 (bar)
